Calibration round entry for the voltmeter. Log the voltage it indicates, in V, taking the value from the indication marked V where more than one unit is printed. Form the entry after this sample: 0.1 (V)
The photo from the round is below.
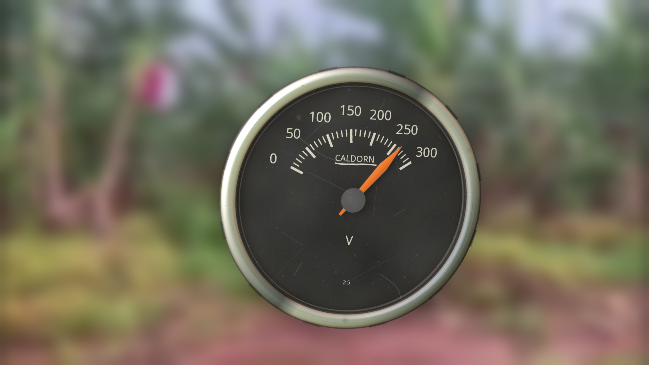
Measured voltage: 260 (V)
